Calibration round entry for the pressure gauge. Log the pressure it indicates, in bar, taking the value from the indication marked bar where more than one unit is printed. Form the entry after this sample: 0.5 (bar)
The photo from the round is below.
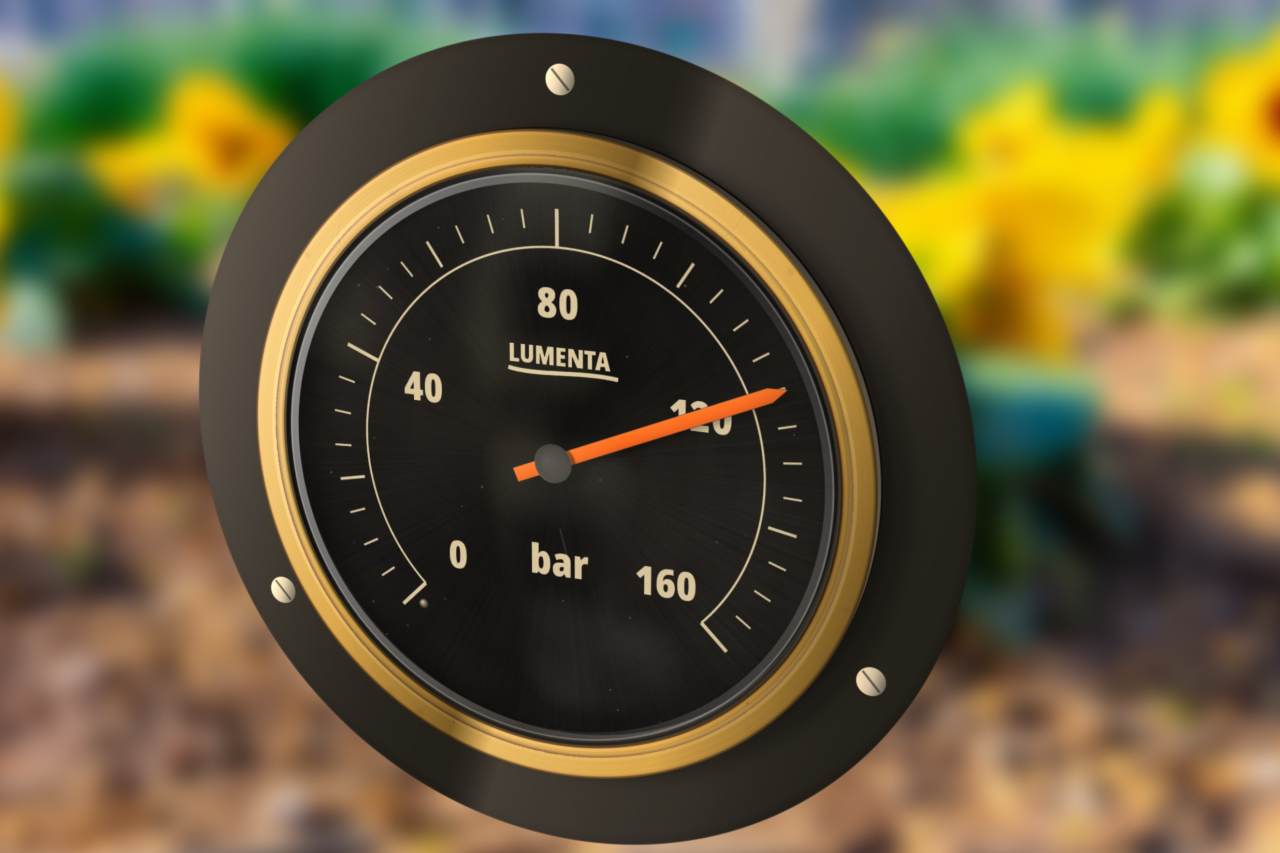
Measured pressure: 120 (bar)
